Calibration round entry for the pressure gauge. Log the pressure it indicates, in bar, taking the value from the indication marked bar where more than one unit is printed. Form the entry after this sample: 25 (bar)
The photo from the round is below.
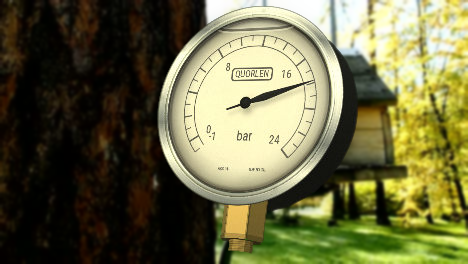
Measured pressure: 18 (bar)
